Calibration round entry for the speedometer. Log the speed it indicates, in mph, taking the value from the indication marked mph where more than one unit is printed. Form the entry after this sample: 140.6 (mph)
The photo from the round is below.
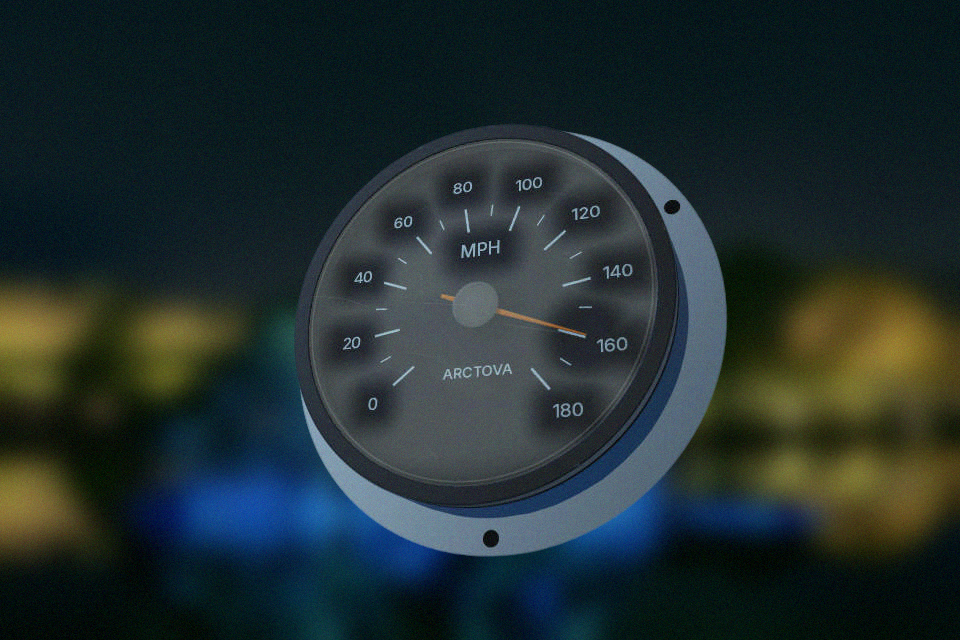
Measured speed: 160 (mph)
